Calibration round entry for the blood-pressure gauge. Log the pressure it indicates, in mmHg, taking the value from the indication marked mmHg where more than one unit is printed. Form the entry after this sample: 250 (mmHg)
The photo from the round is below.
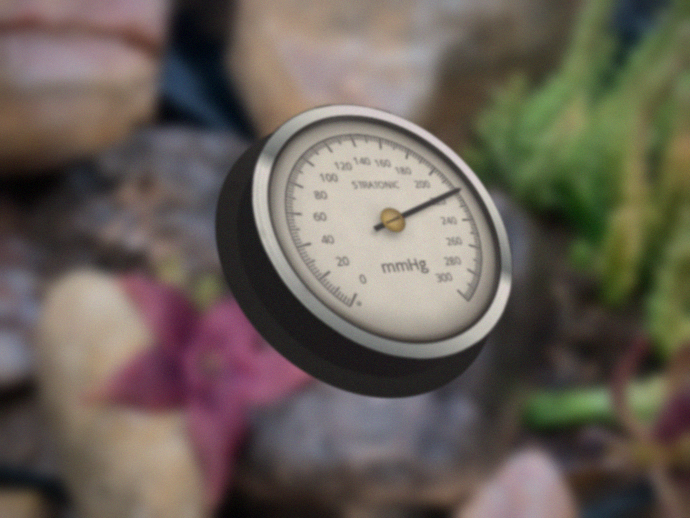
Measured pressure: 220 (mmHg)
